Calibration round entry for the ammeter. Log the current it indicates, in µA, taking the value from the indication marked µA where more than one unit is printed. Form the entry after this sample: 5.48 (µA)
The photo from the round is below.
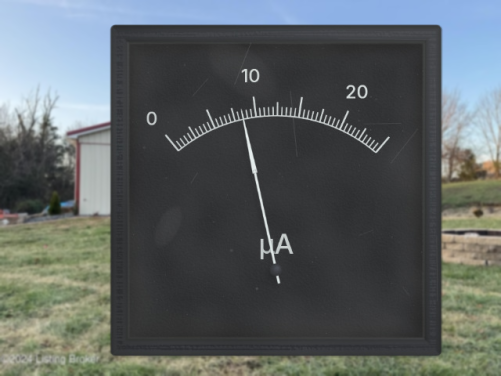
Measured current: 8.5 (µA)
